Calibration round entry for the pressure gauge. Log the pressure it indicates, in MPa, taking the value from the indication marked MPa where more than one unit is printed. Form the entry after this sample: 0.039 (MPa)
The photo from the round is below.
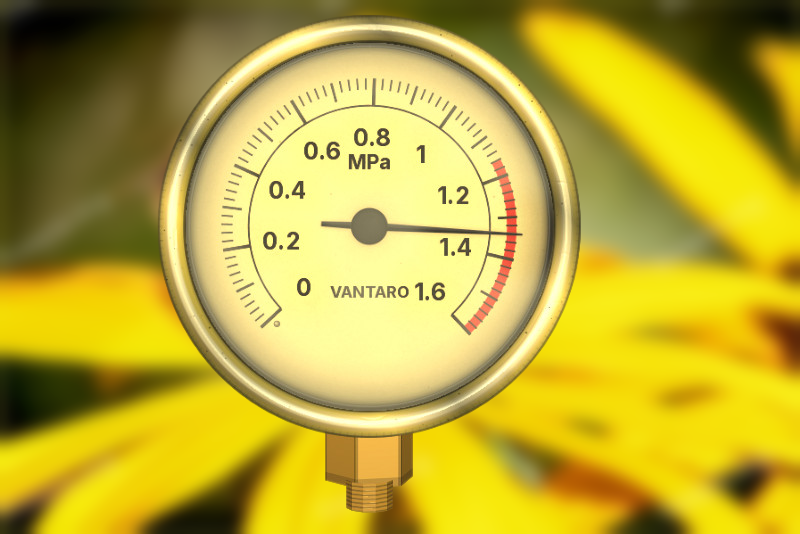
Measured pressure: 1.34 (MPa)
